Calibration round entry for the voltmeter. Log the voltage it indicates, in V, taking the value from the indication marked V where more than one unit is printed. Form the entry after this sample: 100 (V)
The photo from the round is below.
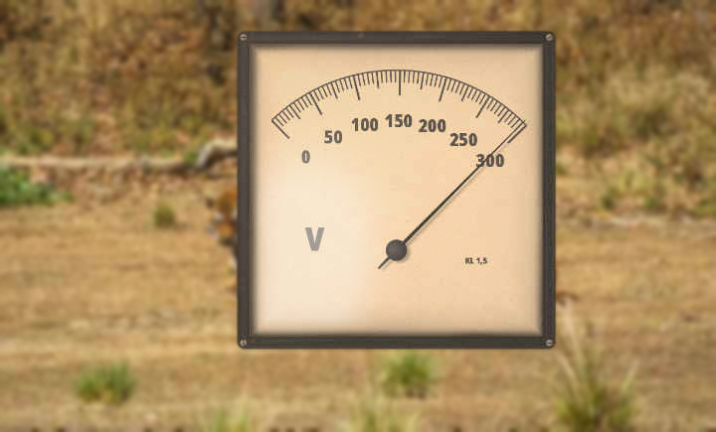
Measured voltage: 295 (V)
